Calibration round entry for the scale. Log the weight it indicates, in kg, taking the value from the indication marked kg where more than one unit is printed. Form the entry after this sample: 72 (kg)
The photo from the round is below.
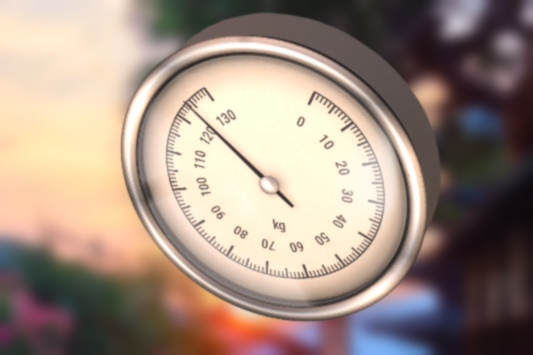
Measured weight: 125 (kg)
